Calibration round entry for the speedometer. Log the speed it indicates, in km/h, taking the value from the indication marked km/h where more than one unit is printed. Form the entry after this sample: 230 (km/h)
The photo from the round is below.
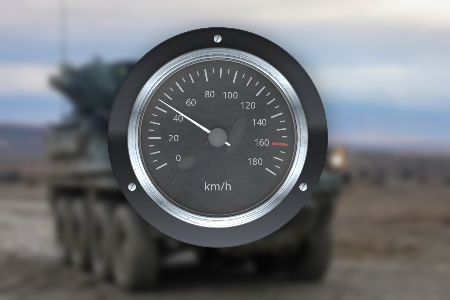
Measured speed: 45 (km/h)
